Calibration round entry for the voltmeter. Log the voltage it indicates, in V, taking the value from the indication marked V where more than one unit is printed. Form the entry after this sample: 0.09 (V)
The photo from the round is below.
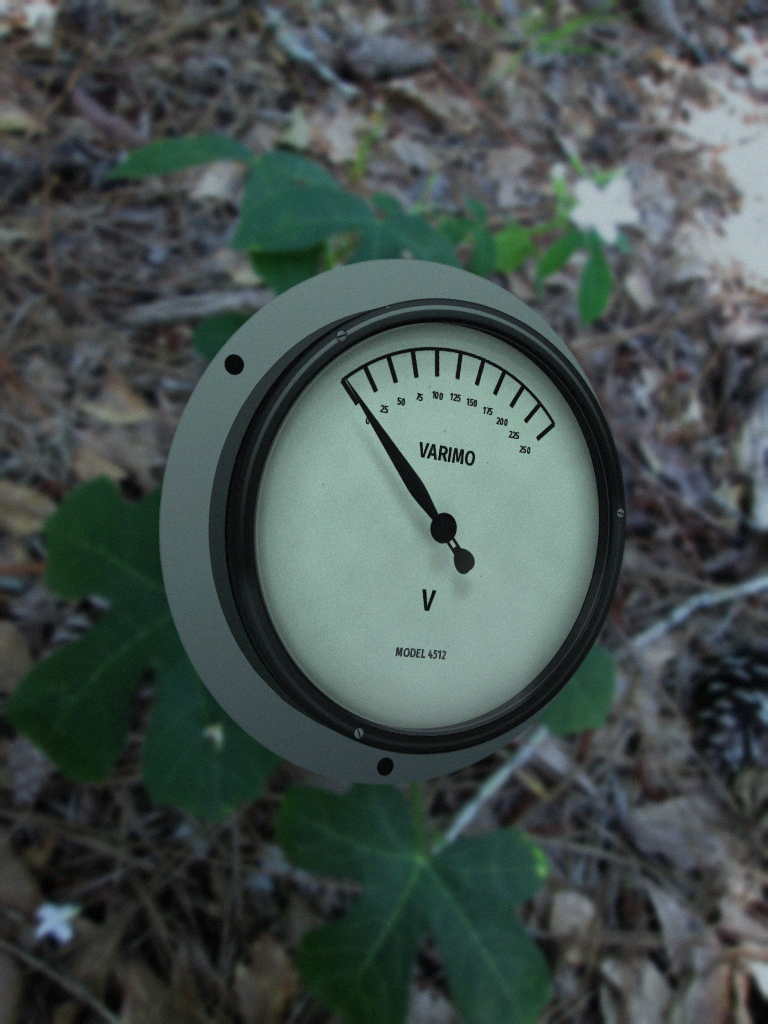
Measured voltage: 0 (V)
